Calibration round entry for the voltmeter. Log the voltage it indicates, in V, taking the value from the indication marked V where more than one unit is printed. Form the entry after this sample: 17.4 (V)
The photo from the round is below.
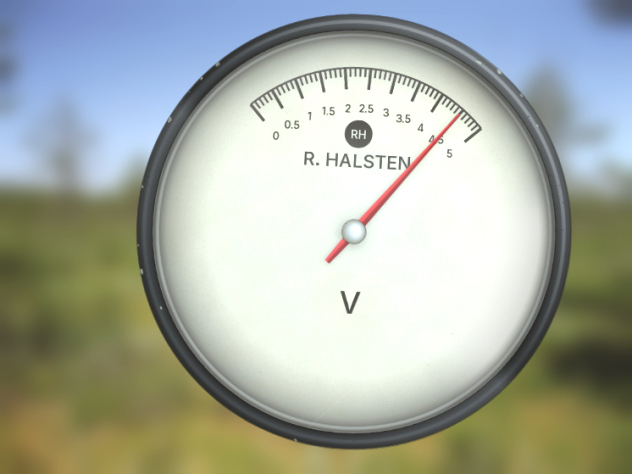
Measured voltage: 4.5 (V)
